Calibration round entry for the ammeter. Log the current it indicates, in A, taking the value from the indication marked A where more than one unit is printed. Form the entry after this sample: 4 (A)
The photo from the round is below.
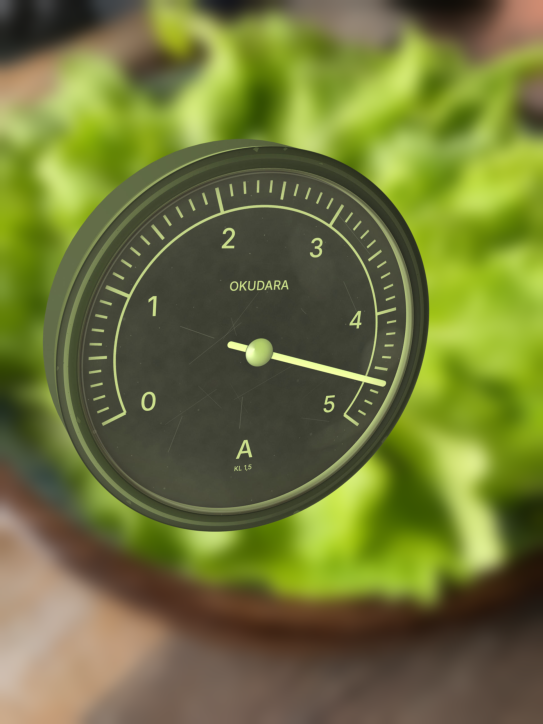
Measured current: 4.6 (A)
